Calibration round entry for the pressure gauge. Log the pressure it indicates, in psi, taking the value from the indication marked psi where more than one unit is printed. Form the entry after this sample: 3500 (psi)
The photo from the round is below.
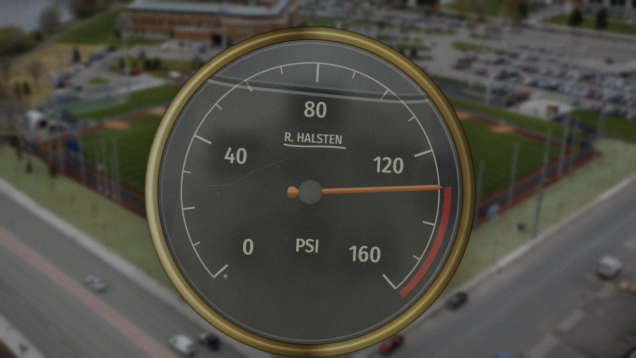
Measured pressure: 130 (psi)
